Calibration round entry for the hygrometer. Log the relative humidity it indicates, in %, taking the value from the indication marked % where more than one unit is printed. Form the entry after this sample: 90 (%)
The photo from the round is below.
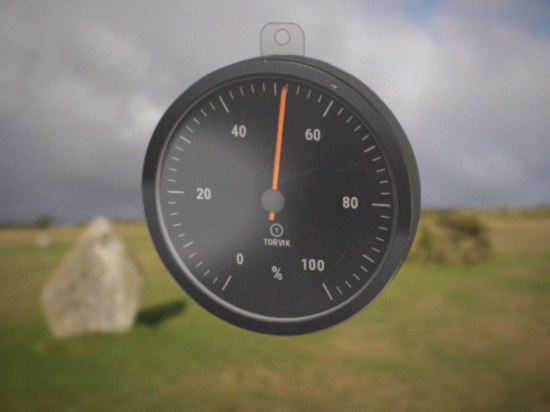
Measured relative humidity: 52 (%)
